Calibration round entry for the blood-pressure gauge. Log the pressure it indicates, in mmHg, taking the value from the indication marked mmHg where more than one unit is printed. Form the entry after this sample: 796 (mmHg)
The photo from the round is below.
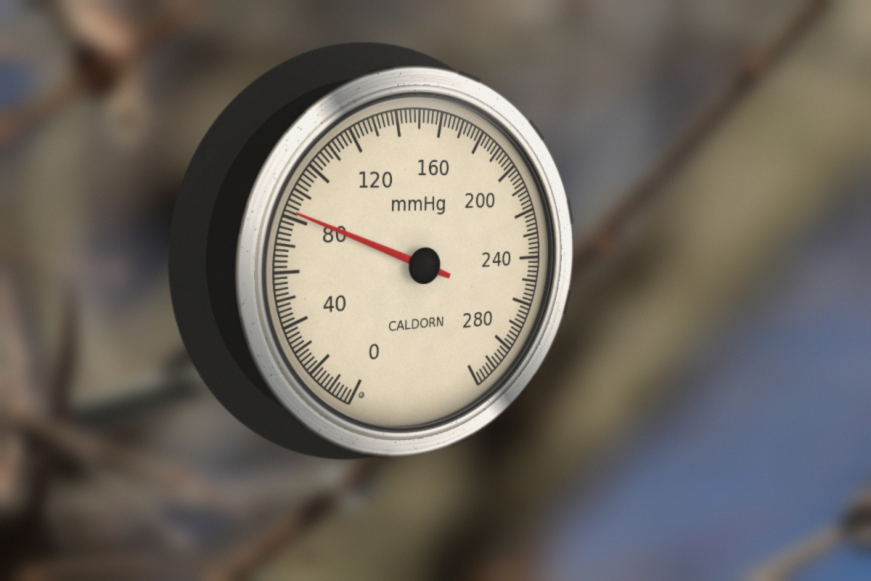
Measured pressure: 82 (mmHg)
